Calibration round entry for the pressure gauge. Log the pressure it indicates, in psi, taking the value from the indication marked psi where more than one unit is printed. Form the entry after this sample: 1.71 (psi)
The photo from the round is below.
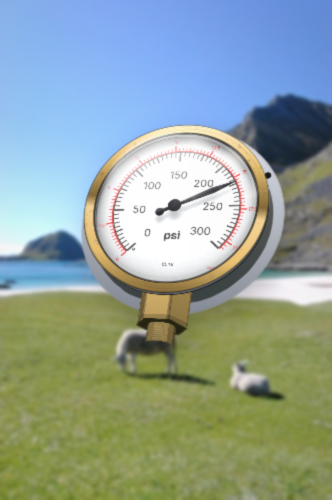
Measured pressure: 225 (psi)
